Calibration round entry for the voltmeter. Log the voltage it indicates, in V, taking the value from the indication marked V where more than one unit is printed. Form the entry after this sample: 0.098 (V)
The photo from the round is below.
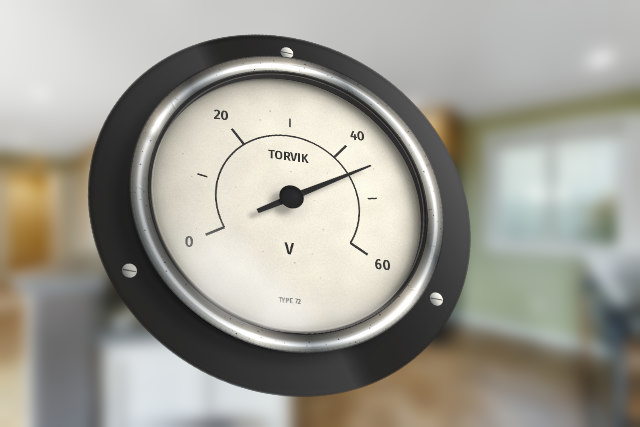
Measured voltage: 45 (V)
